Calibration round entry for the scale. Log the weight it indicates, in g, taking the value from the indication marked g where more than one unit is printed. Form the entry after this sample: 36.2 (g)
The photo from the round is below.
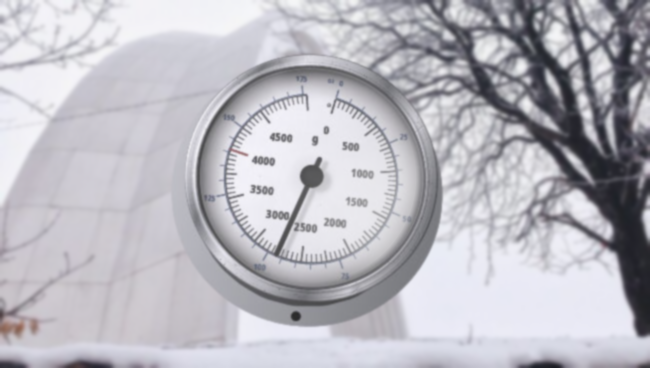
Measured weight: 2750 (g)
